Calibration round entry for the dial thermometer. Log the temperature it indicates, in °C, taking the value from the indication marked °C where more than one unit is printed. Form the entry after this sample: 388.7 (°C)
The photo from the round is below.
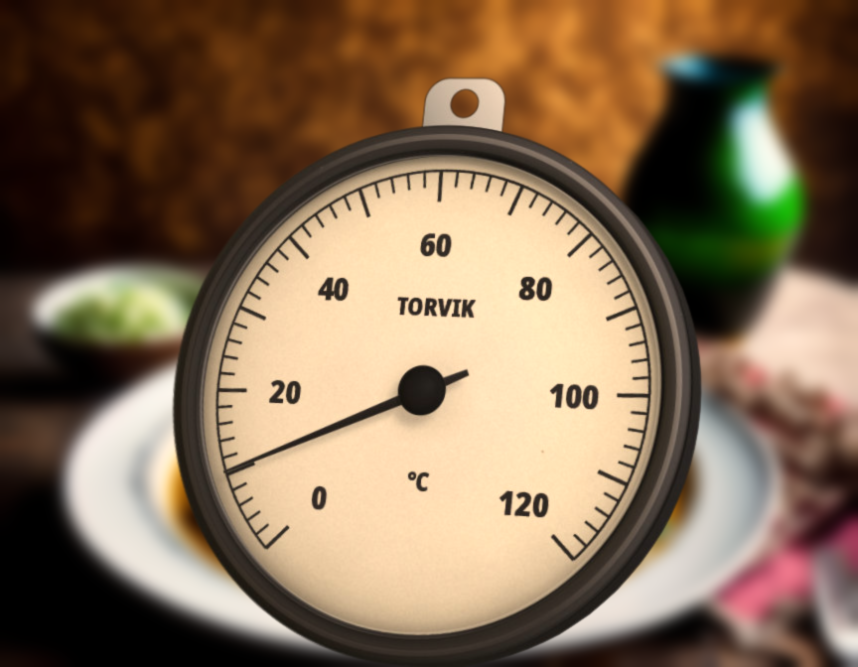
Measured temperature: 10 (°C)
